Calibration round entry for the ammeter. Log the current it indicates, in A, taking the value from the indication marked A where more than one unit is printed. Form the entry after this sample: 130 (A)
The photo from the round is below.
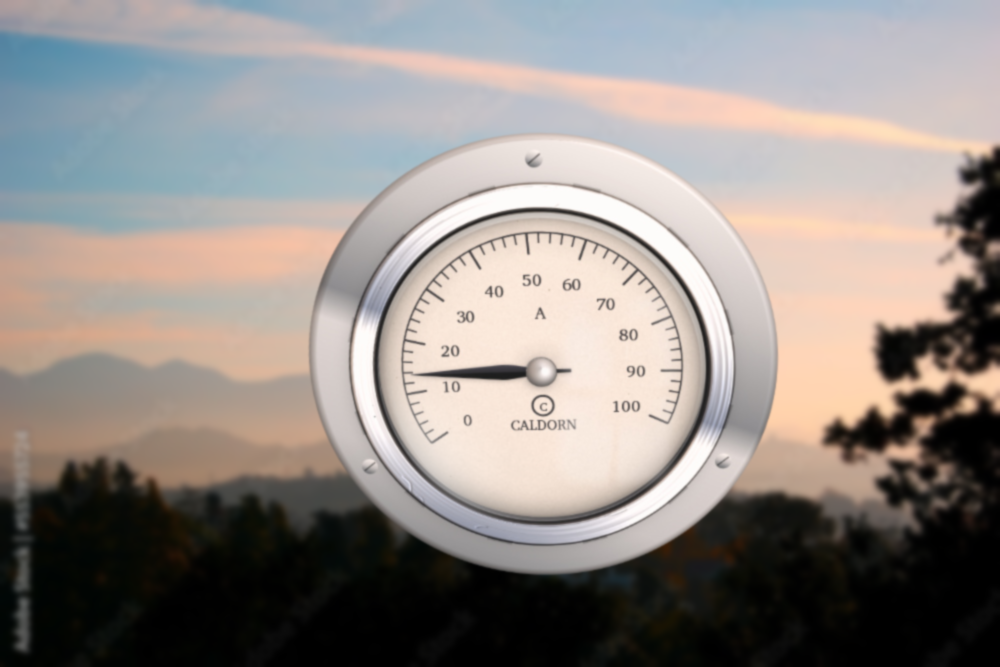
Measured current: 14 (A)
